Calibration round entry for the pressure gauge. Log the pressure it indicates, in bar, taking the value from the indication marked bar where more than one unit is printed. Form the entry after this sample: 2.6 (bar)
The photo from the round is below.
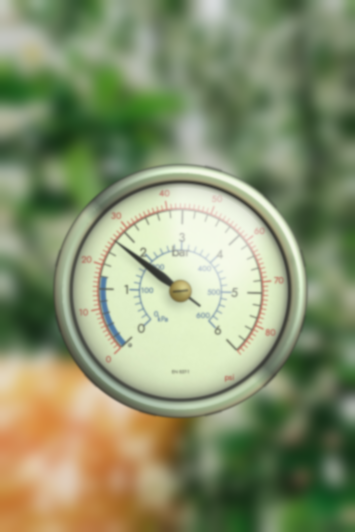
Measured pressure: 1.8 (bar)
